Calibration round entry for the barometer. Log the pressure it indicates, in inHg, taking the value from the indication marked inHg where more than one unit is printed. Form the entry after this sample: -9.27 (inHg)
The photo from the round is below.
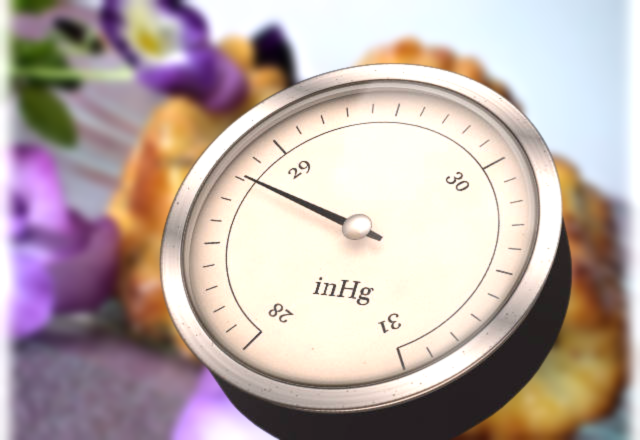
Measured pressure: 28.8 (inHg)
